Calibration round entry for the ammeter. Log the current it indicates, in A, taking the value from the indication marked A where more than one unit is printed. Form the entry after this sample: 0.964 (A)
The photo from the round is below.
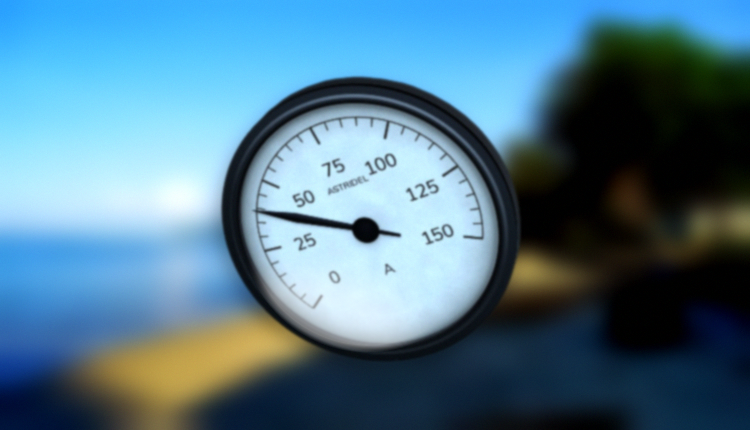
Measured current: 40 (A)
